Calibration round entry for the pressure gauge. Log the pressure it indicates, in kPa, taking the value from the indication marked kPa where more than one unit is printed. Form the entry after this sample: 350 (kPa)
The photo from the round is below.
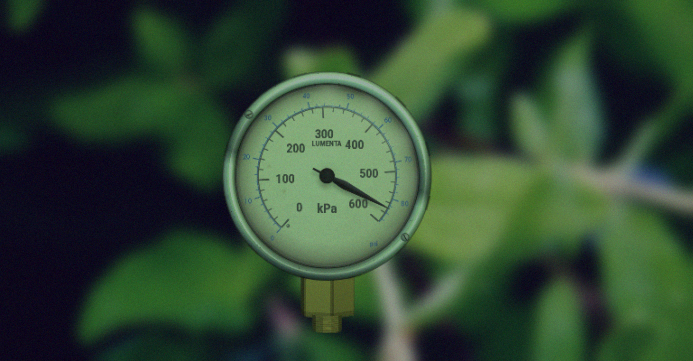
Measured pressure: 570 (kPa)
